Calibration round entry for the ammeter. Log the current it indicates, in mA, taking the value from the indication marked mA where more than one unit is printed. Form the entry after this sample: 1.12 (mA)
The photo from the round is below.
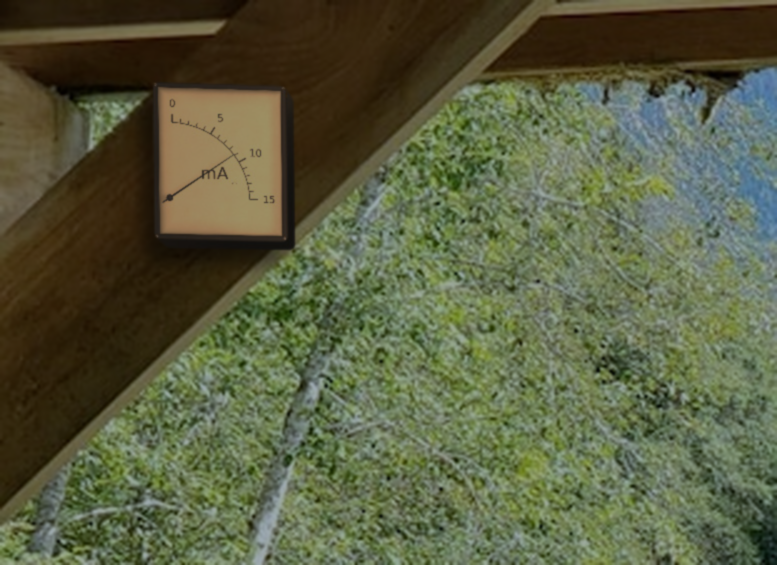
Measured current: 9 (mA)
